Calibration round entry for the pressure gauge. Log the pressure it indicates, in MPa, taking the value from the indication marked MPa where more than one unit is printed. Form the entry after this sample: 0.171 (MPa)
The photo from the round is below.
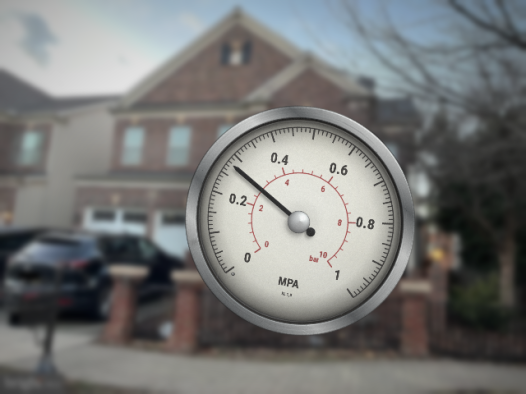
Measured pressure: 0.28 (MPa)
